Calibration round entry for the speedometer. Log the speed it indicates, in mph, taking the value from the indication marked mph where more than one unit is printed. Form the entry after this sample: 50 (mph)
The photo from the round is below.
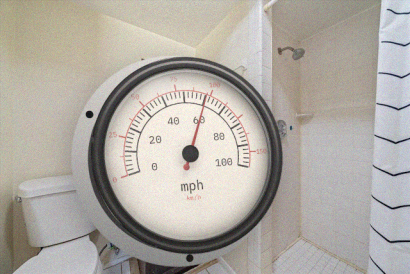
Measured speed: 60 (mph)
